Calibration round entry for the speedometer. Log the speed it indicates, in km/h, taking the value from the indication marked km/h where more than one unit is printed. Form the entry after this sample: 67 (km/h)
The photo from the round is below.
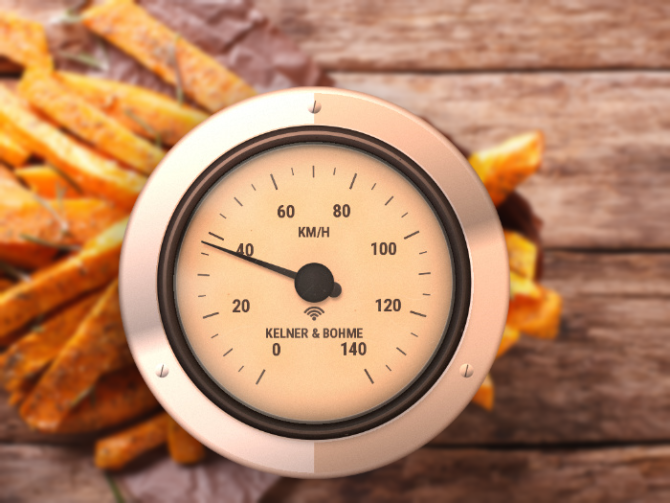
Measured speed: 37.5 (km/h)
